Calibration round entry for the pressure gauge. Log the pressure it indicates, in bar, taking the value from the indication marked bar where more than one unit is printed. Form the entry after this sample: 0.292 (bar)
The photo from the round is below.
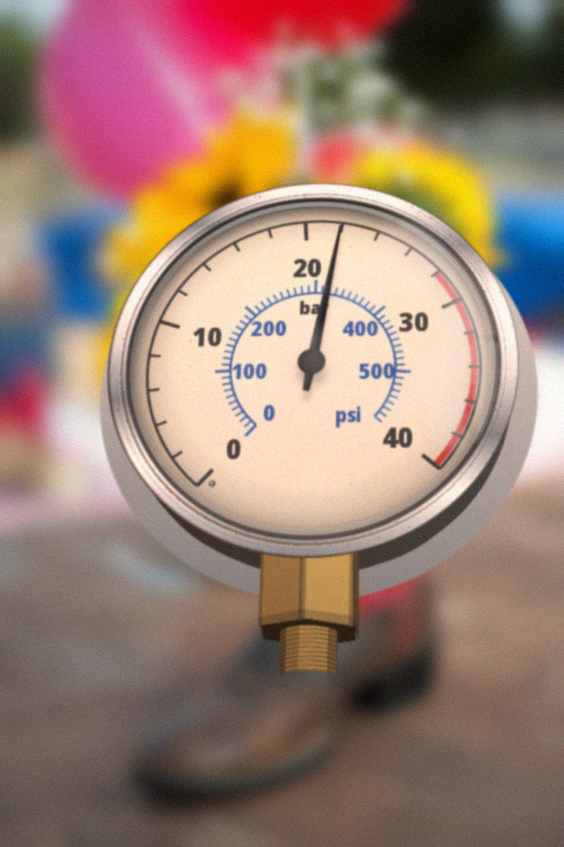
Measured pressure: 22 (bar)
